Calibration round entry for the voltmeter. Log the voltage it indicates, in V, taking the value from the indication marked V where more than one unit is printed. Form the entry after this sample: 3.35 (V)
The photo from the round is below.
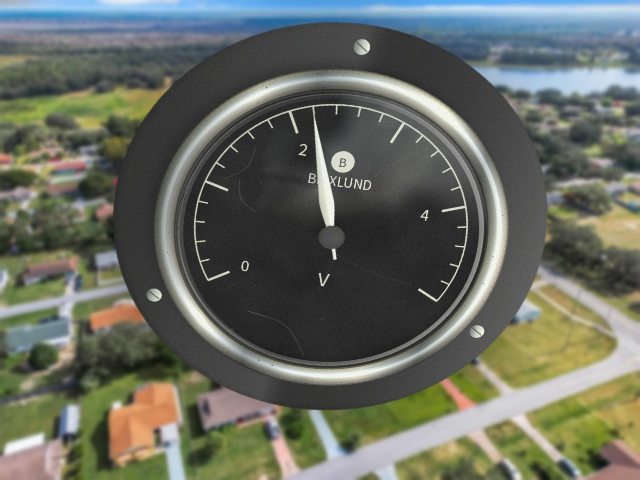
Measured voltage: 2.2 (V)
